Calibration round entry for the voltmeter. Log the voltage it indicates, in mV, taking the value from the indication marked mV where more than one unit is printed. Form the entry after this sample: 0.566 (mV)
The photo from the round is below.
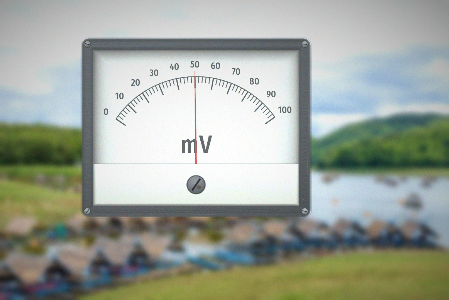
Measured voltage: 50 (mV)
